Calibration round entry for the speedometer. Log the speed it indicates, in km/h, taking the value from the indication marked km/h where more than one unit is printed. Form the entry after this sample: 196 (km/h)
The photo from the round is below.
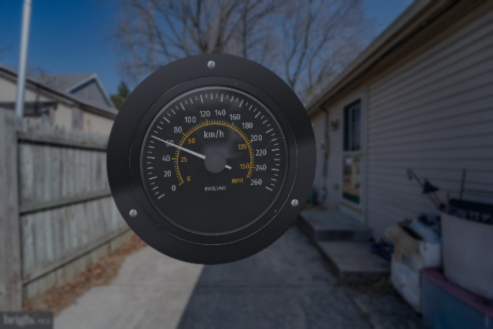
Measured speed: 60 (km/h)
